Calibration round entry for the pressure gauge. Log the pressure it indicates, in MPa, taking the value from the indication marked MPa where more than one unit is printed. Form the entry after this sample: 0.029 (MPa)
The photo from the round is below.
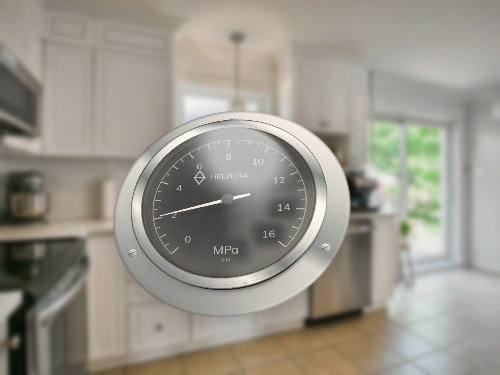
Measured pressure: 2 (MPa)
